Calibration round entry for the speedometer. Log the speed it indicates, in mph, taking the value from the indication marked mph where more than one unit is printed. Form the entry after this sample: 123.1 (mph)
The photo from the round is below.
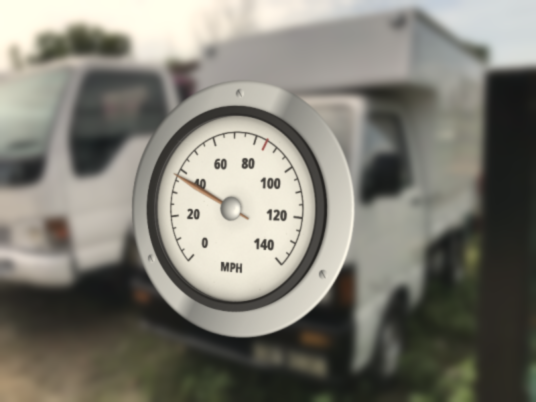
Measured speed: 37.5 (mph)
